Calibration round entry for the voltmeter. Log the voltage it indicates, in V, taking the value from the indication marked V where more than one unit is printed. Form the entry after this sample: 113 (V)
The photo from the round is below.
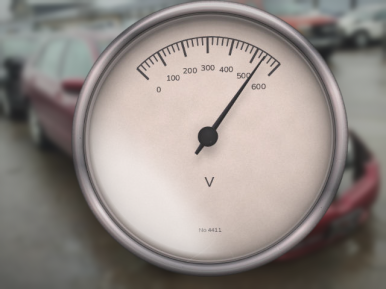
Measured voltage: 540 (V)
